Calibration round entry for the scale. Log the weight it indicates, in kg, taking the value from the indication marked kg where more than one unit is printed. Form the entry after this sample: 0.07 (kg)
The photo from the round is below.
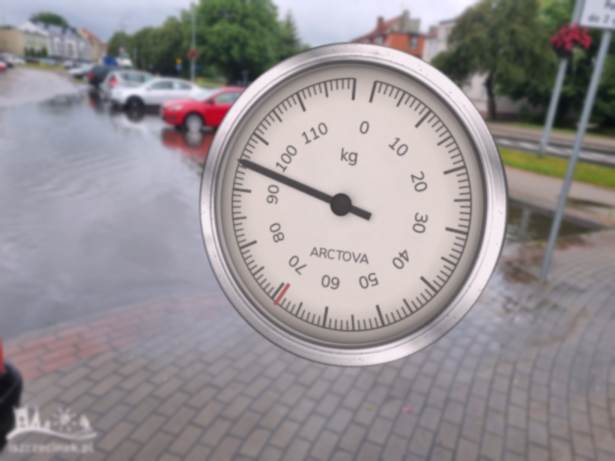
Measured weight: 95 (kg)
